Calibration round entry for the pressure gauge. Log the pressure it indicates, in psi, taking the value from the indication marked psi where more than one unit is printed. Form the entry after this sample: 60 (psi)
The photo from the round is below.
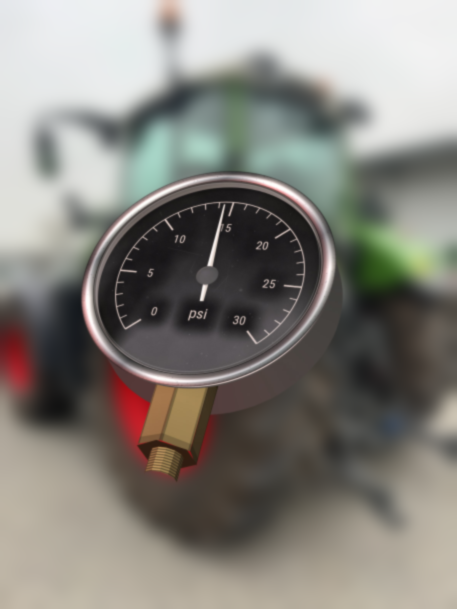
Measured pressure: 14.5 (psi)
